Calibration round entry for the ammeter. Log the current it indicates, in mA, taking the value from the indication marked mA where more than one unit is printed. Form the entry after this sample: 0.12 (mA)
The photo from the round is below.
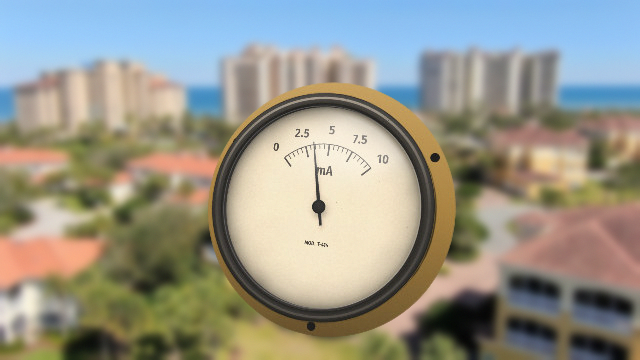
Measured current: 3.5 (mA)
